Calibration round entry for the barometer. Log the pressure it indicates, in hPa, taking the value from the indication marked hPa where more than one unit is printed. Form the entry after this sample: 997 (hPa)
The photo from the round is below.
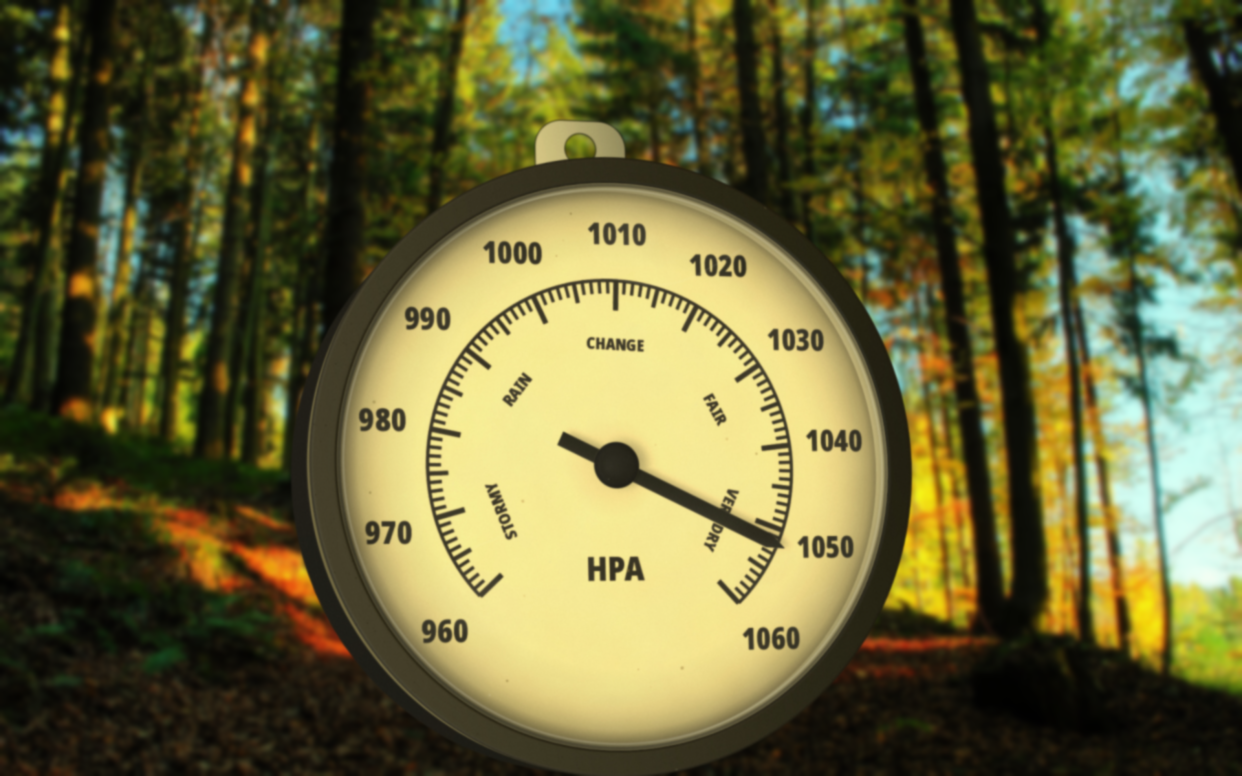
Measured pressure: 1052 (hPa)
